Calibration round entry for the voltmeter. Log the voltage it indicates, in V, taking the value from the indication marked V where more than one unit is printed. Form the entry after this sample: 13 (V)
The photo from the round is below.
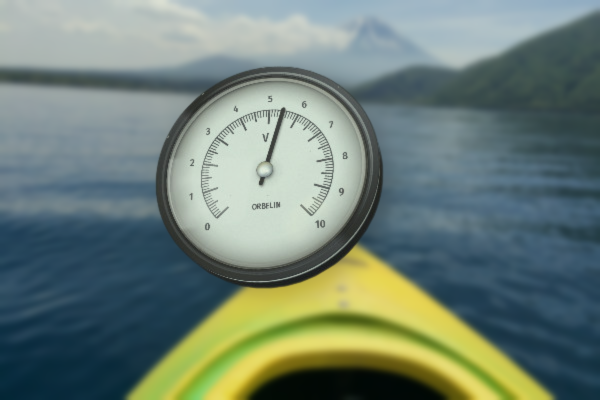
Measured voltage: 5.5 (V)
